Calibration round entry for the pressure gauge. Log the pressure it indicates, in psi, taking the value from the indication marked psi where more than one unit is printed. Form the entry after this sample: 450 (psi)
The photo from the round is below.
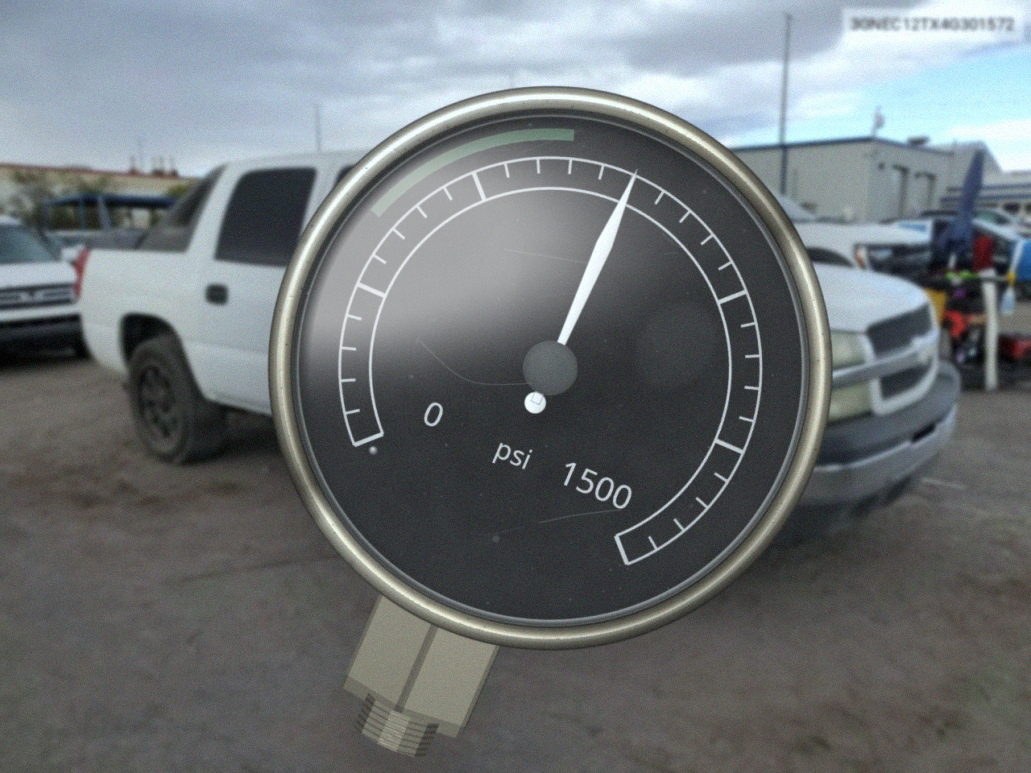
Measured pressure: 750 (psi)
